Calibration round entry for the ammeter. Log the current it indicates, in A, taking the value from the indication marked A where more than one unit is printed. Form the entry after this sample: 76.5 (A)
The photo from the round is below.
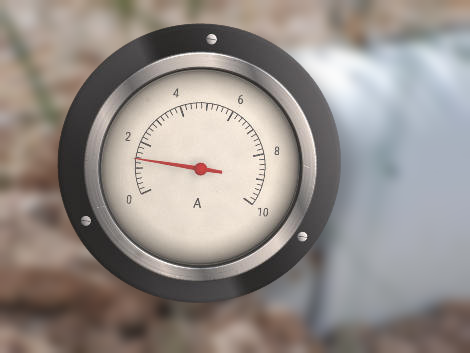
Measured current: 1.4 (A)
